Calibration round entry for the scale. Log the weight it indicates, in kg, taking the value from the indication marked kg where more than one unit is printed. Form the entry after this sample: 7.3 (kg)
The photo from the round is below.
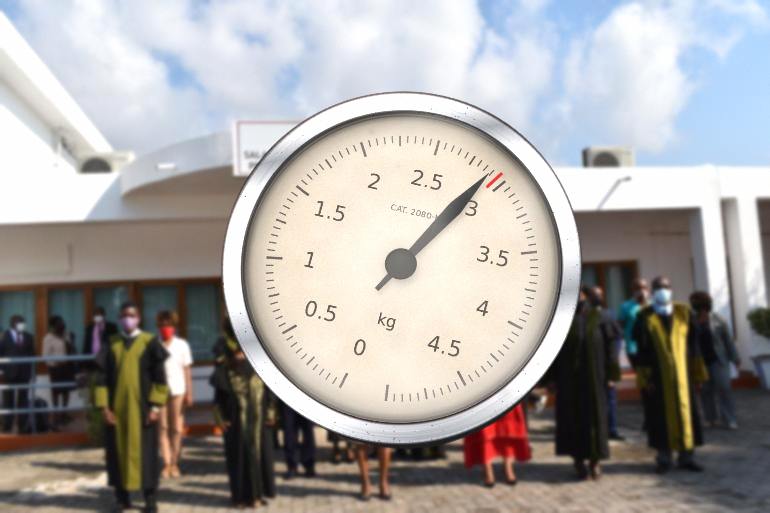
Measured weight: 2.9 (kg)
